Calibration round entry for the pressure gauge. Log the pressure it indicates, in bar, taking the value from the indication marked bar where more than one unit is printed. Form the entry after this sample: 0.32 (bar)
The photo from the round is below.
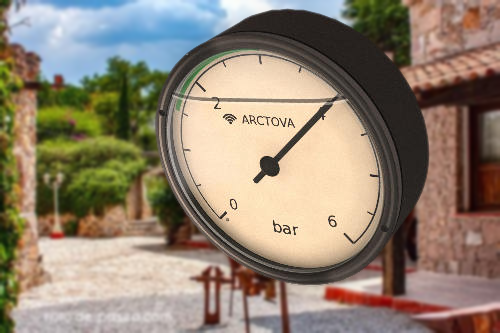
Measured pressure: 4 (bar)
